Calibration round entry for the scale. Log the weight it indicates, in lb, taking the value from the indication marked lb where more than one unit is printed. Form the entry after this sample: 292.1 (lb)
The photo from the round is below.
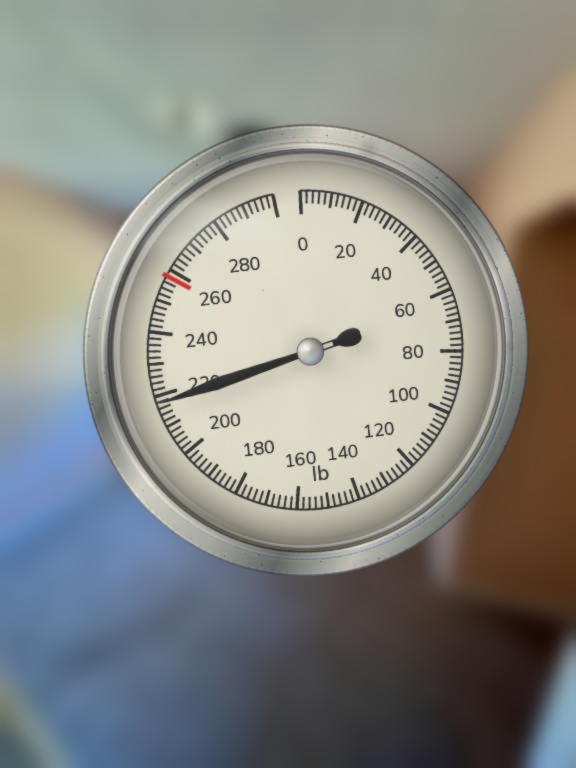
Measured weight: 218 (lb)
